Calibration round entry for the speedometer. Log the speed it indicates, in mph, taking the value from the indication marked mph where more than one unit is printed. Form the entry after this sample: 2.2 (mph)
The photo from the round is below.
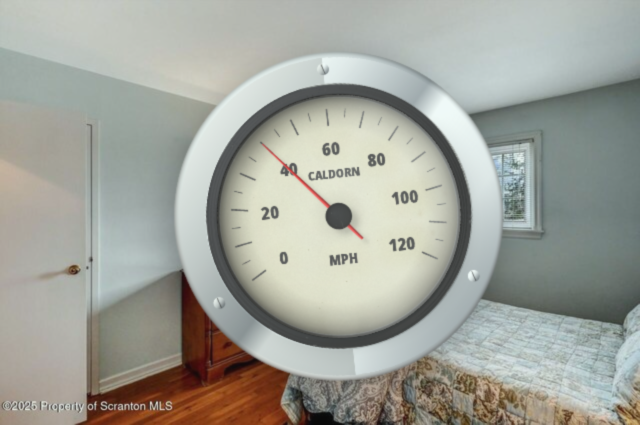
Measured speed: 40 (mph)
